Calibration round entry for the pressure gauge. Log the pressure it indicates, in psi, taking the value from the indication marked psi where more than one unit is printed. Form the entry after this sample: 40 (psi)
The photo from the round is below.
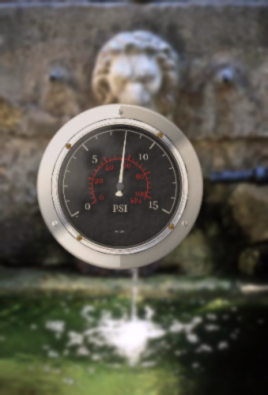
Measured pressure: 8 (psi)
